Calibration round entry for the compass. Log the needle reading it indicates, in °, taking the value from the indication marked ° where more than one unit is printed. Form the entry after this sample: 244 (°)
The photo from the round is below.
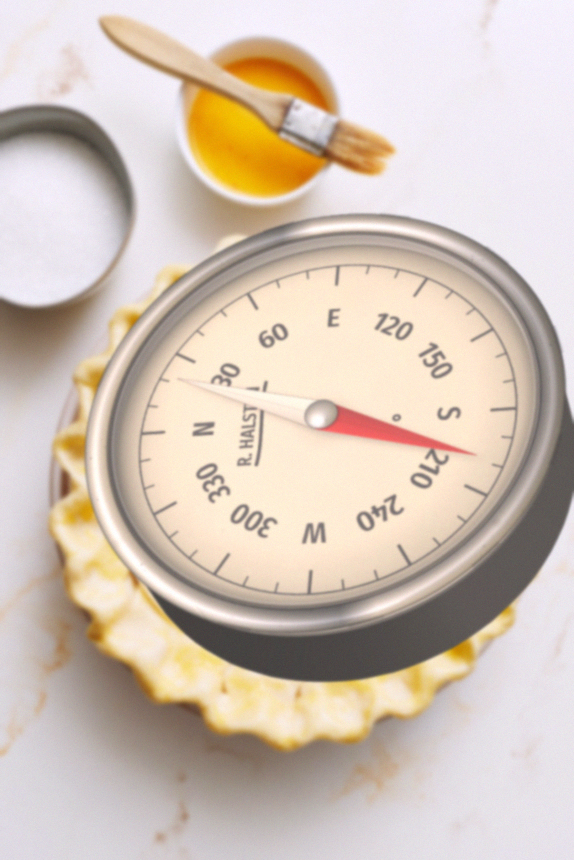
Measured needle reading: 200 (°)
